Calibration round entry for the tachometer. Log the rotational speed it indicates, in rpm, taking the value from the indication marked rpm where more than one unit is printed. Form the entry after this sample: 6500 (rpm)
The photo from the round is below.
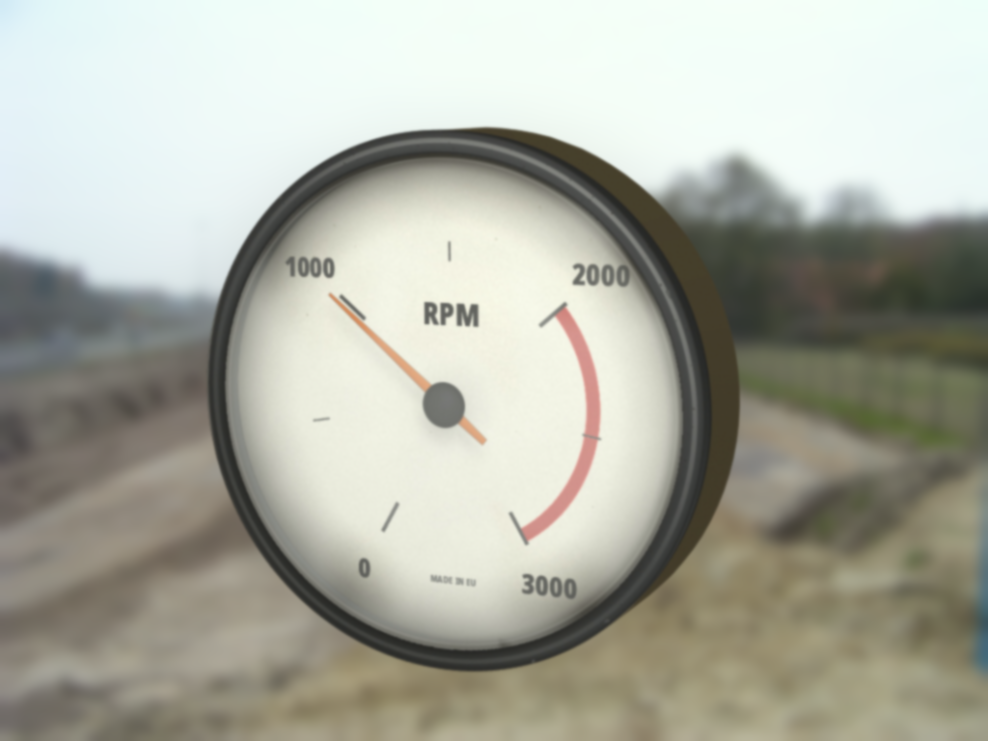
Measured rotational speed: 1000 (rpm)
